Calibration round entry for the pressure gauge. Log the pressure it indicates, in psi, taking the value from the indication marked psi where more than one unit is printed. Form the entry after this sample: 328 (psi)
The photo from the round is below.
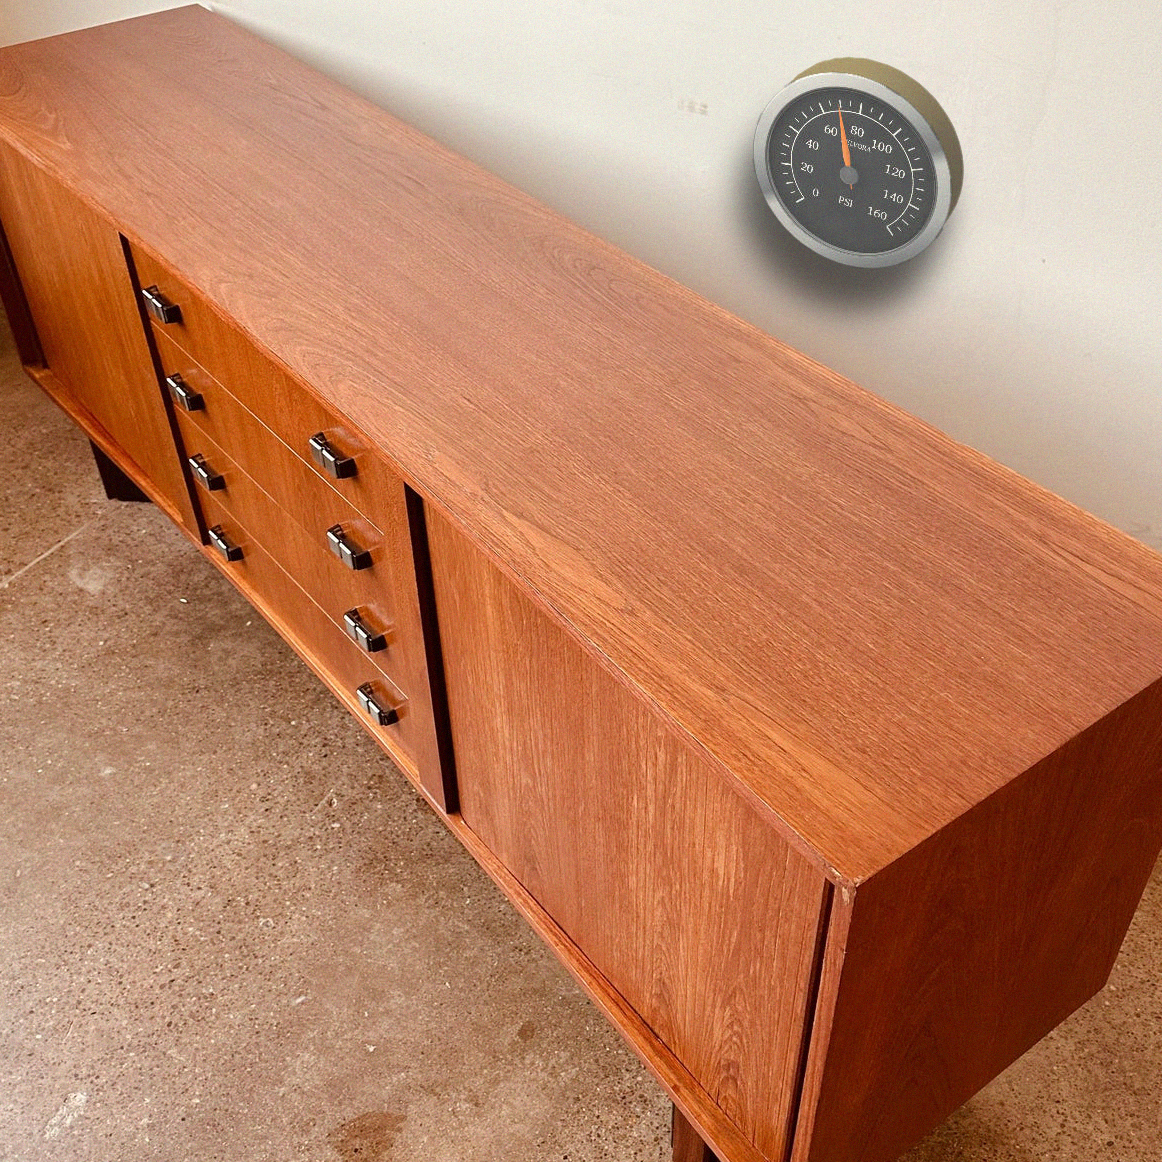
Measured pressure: 70 (psi)
